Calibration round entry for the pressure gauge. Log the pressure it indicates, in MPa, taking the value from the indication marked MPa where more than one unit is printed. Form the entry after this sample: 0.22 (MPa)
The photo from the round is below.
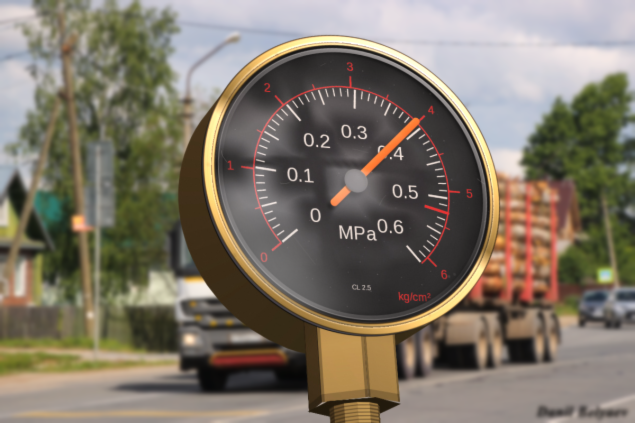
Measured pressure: 0.39 (MPa)
